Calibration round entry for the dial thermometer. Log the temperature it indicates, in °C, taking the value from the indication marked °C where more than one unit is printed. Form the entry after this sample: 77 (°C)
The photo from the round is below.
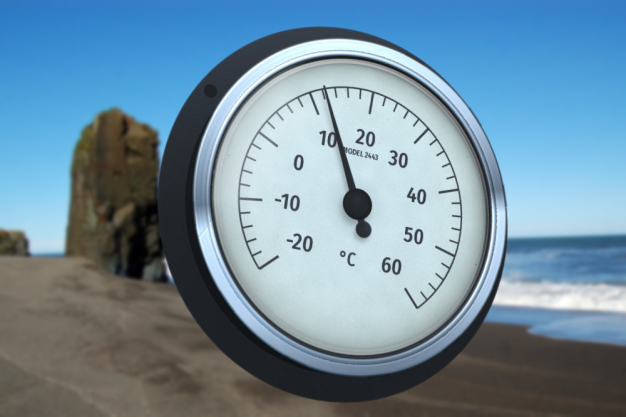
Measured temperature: 12 (°C)
